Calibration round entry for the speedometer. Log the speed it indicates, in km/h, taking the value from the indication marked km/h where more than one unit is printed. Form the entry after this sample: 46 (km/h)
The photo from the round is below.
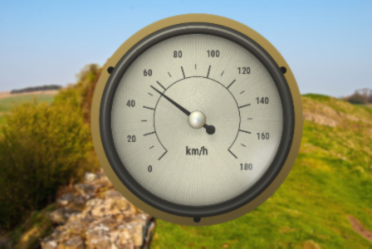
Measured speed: 55 (km/h)
